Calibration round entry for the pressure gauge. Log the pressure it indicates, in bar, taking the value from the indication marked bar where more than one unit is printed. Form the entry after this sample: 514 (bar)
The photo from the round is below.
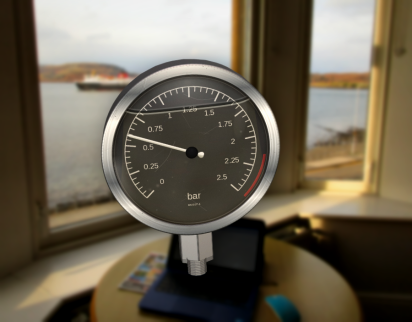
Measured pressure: 0.6 (bar)
